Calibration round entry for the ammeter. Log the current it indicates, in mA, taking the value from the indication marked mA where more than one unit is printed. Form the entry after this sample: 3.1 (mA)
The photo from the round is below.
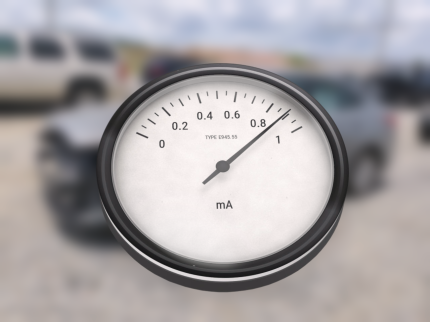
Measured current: 0.9 (mA)
